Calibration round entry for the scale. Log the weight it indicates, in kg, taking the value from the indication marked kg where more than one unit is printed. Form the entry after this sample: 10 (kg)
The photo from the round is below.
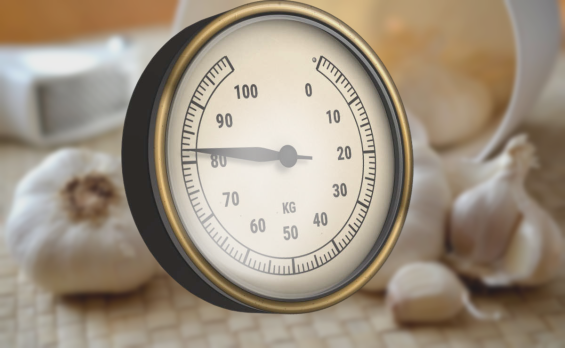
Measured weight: 82 (kg)
